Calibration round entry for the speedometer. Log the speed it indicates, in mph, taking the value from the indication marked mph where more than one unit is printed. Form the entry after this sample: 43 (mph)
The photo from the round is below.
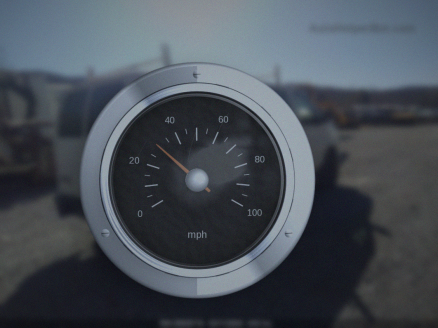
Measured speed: 30 (mph)
